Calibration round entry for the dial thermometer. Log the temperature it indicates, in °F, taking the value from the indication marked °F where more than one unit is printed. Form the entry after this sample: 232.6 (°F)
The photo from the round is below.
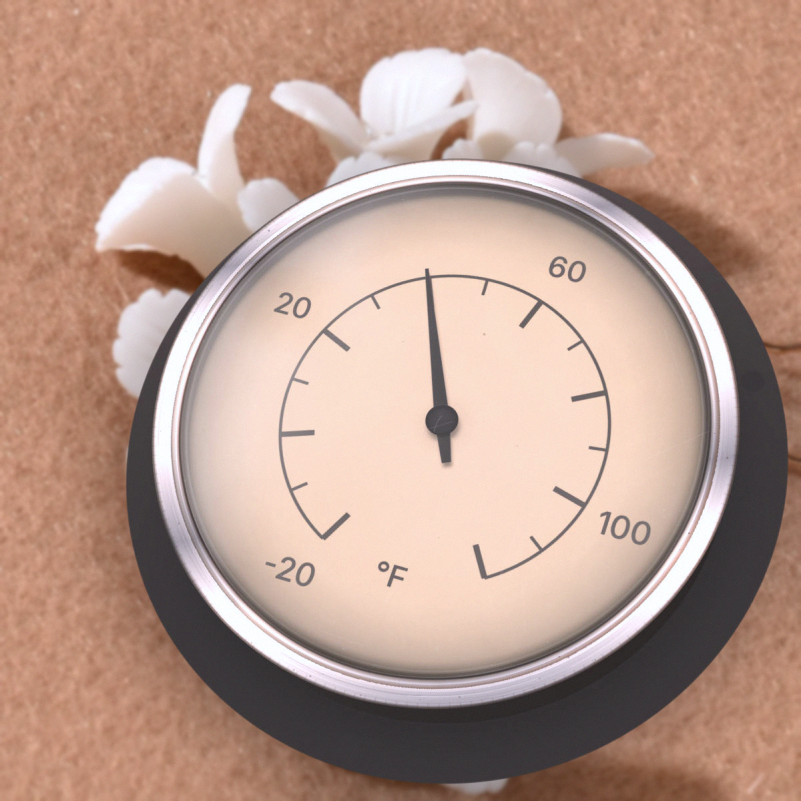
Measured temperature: 40 (°F)
